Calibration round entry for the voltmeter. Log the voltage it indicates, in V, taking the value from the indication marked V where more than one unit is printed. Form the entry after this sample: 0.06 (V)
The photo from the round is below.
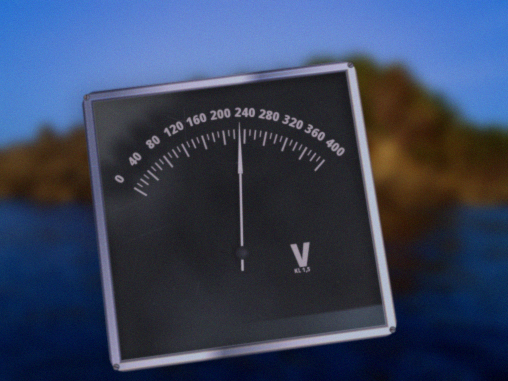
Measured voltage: 230 (V)
